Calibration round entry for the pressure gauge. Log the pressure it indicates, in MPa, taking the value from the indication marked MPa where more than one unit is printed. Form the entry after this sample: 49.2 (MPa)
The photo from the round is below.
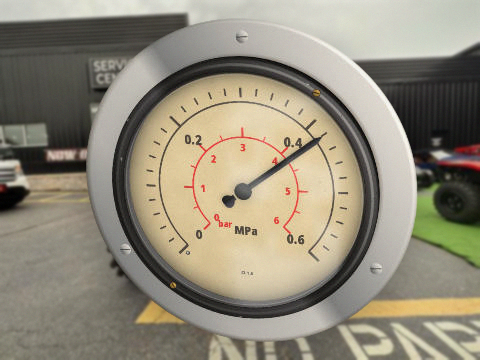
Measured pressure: 0.42 (MPa)
